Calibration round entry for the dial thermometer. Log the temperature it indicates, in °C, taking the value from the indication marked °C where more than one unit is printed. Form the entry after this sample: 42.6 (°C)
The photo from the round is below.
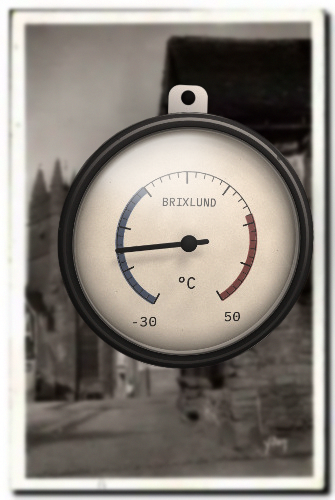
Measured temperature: -15 (°C)
